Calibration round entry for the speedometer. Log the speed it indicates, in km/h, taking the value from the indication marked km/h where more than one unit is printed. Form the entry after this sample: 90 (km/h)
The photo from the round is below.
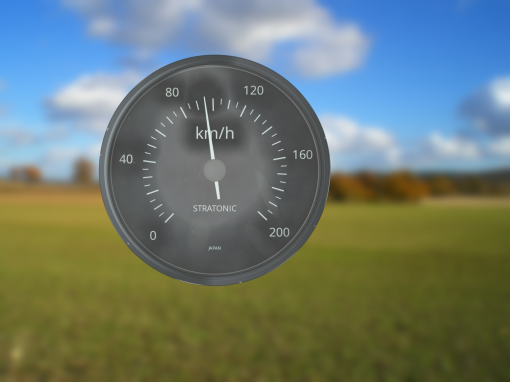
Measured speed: 95 (km/h)
